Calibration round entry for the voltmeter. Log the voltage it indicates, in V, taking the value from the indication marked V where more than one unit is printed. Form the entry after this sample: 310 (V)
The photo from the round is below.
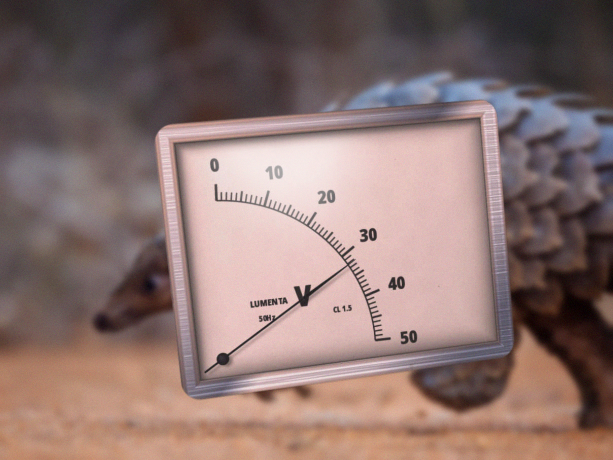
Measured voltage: 32 (V)
